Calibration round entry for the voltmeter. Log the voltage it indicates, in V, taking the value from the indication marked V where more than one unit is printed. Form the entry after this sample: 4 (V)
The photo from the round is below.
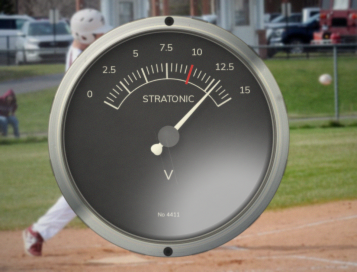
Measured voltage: 13 (V)
